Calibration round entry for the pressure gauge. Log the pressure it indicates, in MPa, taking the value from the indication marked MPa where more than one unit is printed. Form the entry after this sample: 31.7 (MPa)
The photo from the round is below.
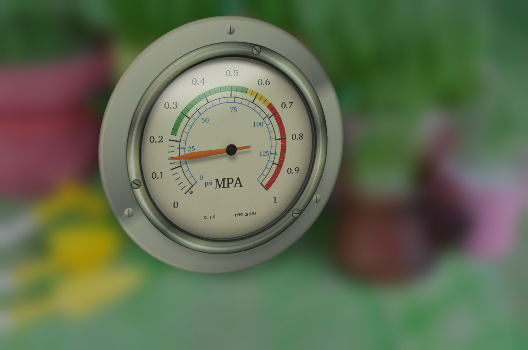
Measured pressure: 0.14 (MPa)
